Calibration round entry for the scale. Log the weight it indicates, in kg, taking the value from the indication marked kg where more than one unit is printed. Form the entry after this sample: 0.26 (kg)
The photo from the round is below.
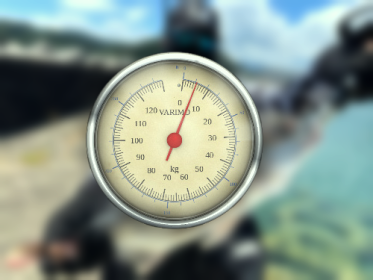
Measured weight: 5 (kg)
